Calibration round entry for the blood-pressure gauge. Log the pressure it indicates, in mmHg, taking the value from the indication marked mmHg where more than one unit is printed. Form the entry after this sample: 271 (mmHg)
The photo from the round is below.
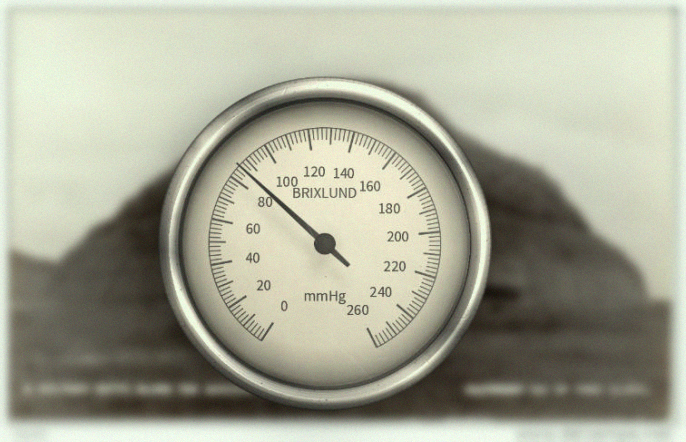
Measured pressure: 86 (mmHg)
